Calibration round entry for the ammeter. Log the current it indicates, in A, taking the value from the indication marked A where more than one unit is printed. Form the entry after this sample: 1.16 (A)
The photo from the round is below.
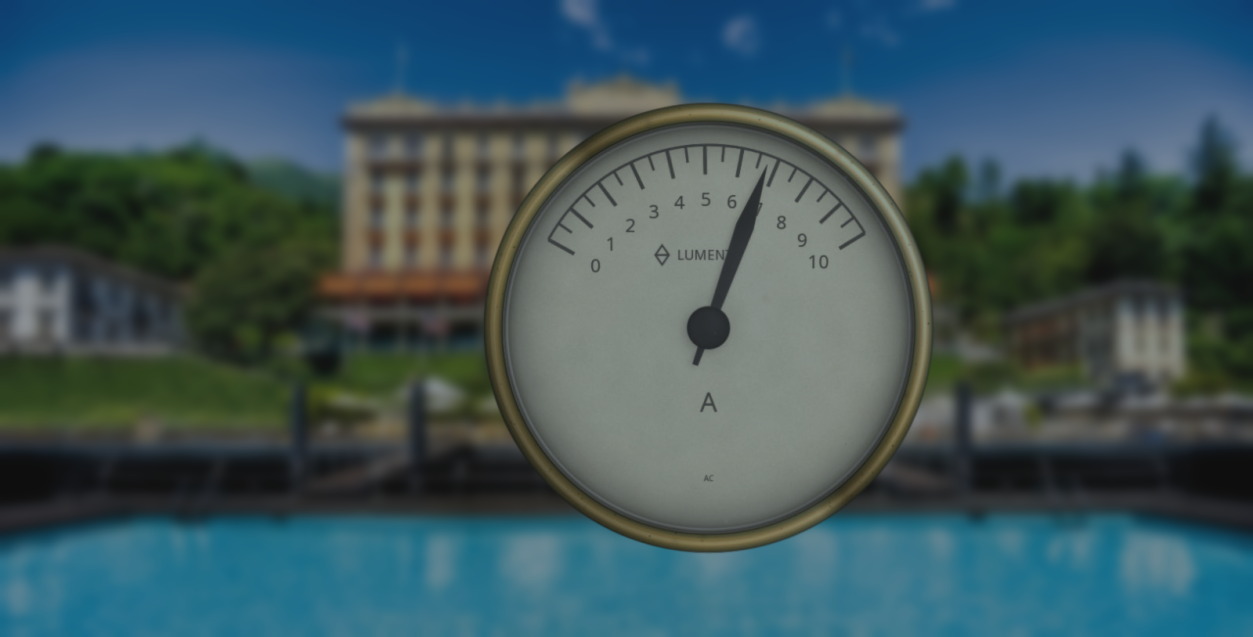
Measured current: 6.75 (A)
